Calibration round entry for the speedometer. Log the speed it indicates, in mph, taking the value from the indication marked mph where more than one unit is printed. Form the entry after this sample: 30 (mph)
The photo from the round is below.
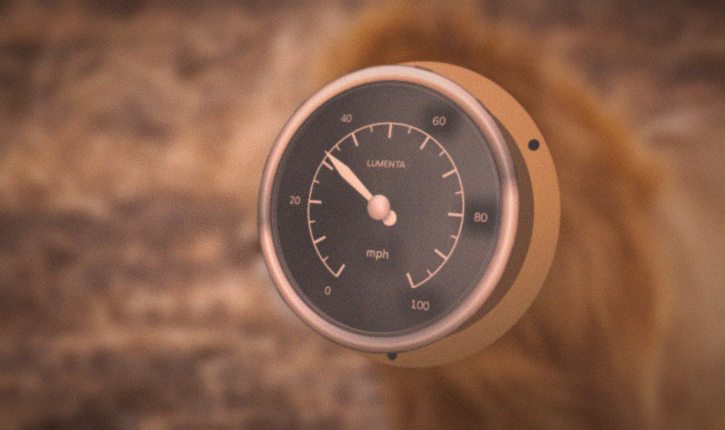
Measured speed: 32.5 (mph)
